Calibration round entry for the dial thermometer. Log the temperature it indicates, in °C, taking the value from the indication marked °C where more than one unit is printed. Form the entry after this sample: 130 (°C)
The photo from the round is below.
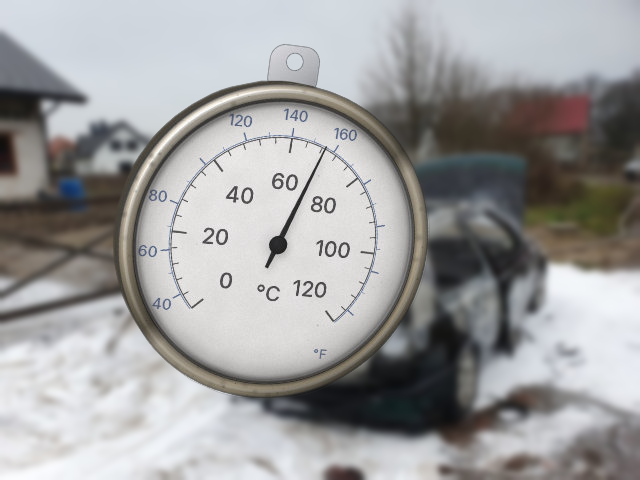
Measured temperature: 68 (°C)
